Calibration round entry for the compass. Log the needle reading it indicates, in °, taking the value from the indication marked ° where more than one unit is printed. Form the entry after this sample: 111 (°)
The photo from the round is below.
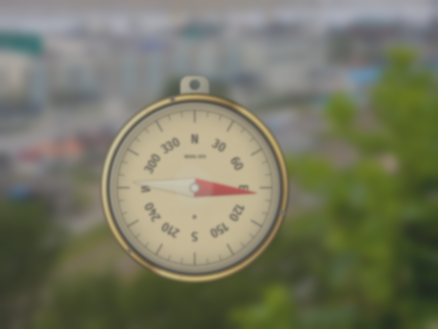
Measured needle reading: 95 (°)
